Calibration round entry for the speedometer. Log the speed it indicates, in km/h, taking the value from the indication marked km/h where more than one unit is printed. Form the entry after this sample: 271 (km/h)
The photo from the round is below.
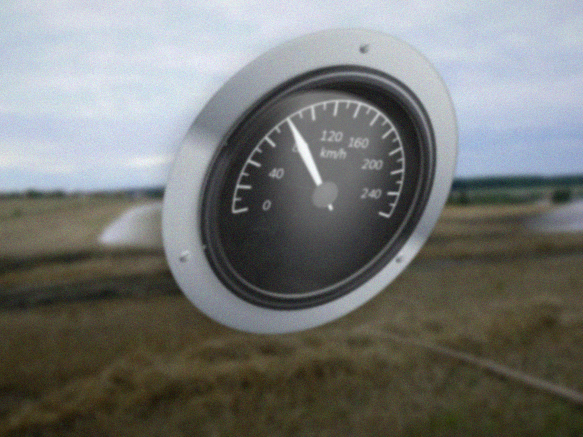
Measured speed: 80 (km/h)
